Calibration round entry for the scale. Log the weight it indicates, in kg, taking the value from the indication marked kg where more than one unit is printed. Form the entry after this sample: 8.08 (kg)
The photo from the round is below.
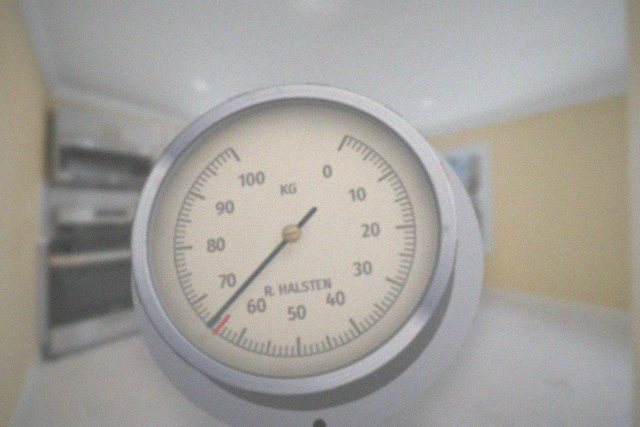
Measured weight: 65 (kg)
